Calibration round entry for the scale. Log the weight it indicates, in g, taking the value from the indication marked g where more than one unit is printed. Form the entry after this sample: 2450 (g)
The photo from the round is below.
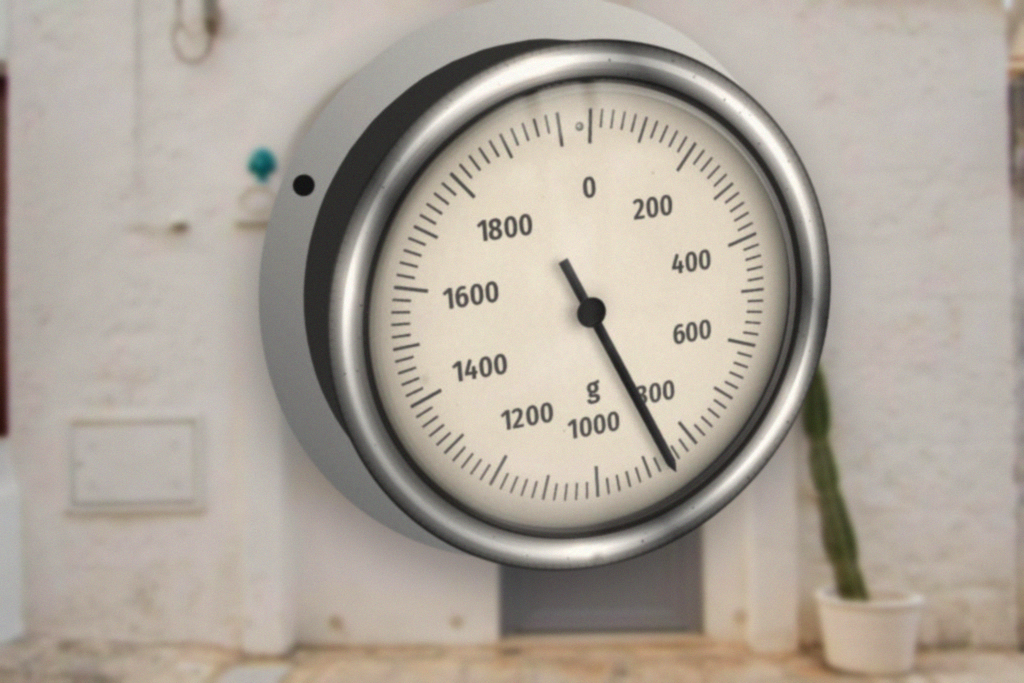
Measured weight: 860 (g)
